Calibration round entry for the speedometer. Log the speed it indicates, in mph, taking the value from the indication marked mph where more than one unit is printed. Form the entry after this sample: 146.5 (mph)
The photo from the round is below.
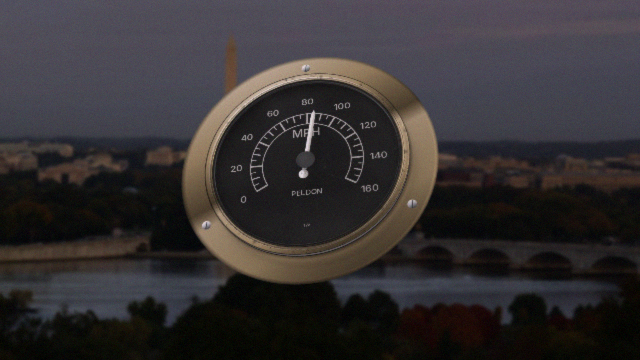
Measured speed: 85 (mph)
